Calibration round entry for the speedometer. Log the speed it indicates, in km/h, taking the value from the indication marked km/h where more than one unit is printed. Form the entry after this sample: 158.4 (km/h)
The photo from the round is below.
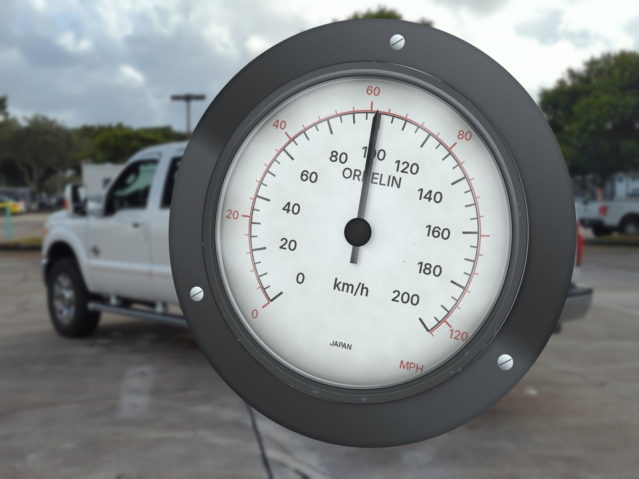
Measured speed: 100 (km/h)
